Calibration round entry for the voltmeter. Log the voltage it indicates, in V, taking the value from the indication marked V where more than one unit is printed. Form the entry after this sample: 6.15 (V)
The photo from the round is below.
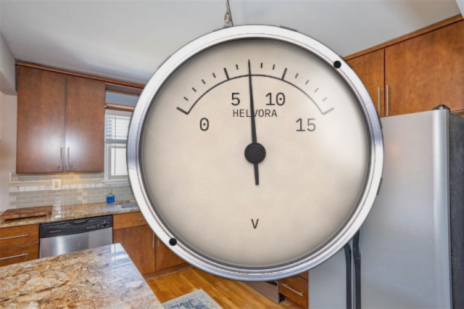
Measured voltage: 7 (V)
